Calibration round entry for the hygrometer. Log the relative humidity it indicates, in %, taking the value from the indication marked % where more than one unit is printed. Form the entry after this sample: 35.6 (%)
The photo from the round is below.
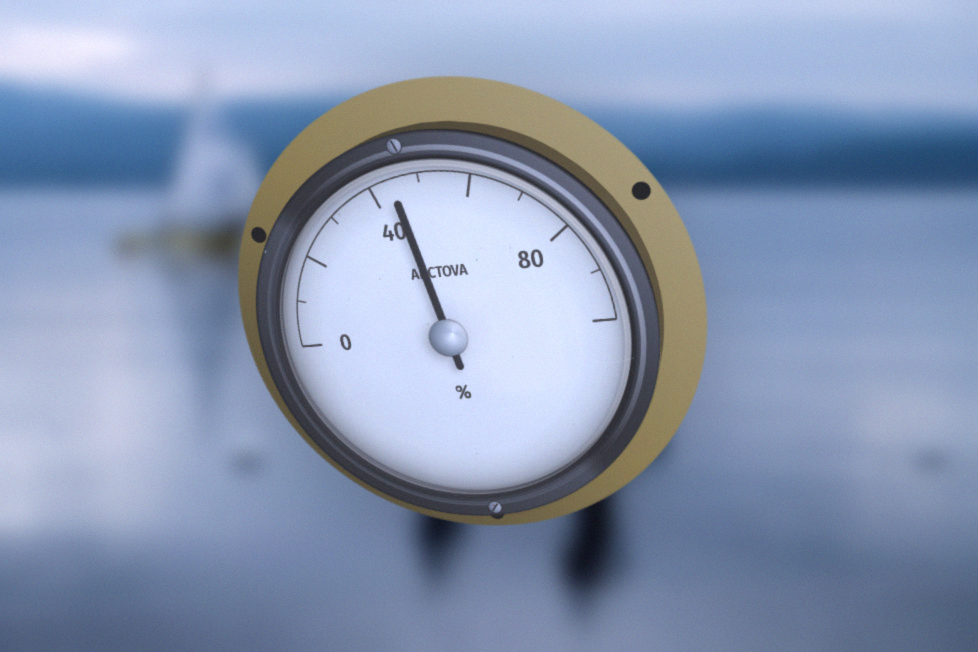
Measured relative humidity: 45 (%)
